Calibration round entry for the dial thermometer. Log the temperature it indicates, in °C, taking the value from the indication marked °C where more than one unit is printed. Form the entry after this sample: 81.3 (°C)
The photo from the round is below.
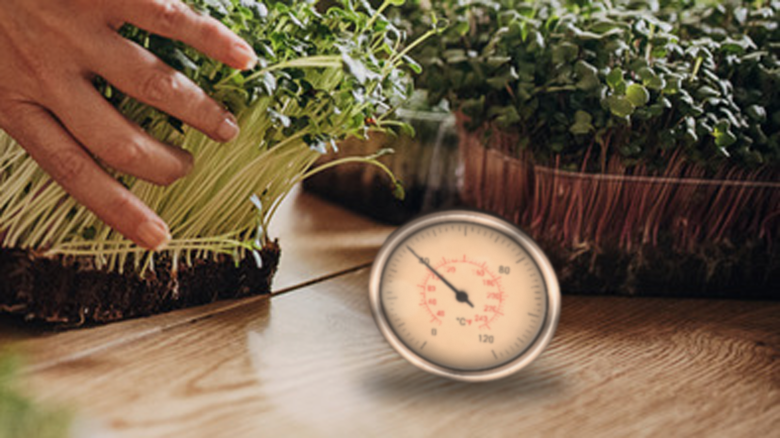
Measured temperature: 40 (°C)
